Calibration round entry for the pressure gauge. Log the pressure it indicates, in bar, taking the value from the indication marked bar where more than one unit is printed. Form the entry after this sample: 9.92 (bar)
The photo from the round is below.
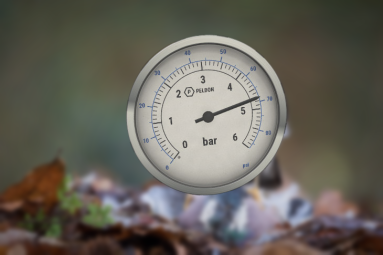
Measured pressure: 4.7 (bar)
